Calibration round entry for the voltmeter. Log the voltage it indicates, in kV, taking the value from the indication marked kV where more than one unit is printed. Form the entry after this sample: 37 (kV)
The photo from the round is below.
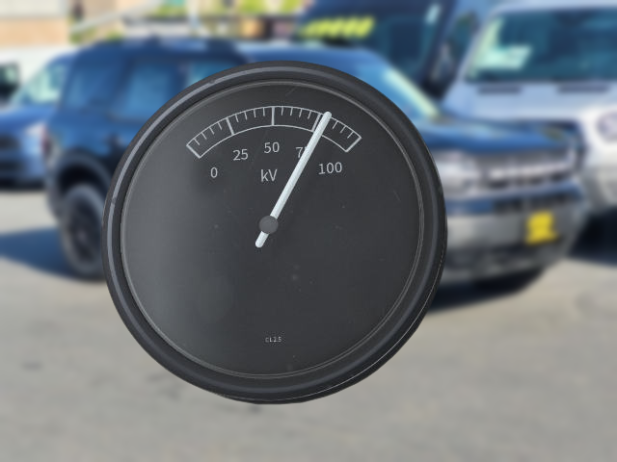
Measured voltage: 80 (kV)
